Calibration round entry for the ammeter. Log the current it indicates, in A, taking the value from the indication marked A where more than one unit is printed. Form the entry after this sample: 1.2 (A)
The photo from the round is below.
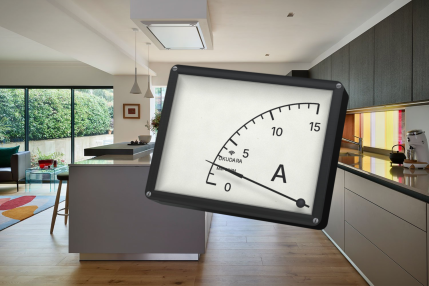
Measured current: 2 (A)
